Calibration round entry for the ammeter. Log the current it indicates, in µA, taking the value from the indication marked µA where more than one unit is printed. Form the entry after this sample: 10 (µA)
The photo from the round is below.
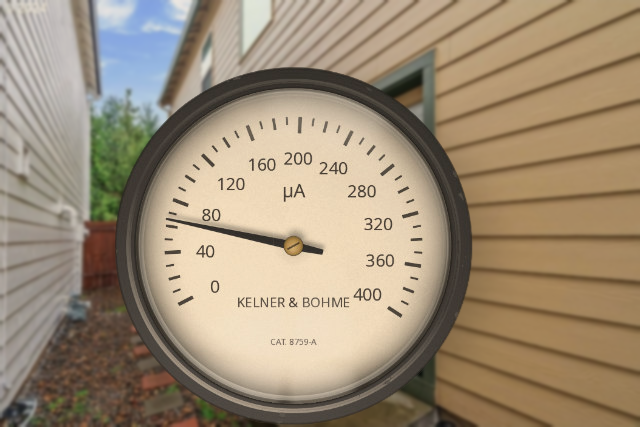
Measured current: 65 (µA)
